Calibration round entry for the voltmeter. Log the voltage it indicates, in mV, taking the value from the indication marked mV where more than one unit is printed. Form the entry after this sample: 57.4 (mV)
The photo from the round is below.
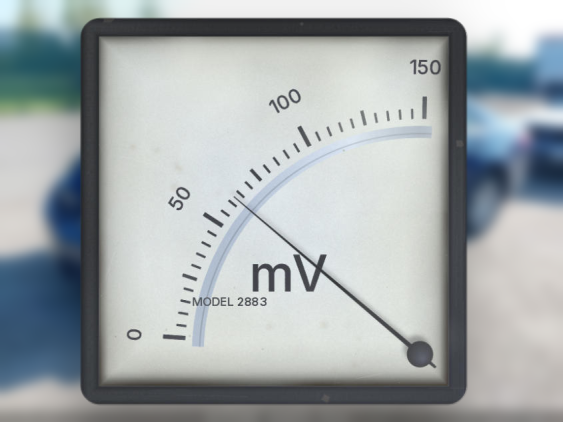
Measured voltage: 62.5 (mV)
